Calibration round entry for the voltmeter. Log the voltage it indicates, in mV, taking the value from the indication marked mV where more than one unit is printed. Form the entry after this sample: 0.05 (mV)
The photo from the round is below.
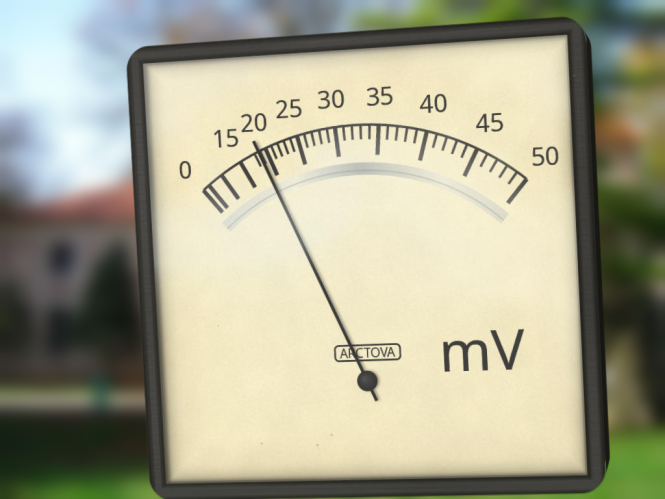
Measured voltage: 19 (mV)
